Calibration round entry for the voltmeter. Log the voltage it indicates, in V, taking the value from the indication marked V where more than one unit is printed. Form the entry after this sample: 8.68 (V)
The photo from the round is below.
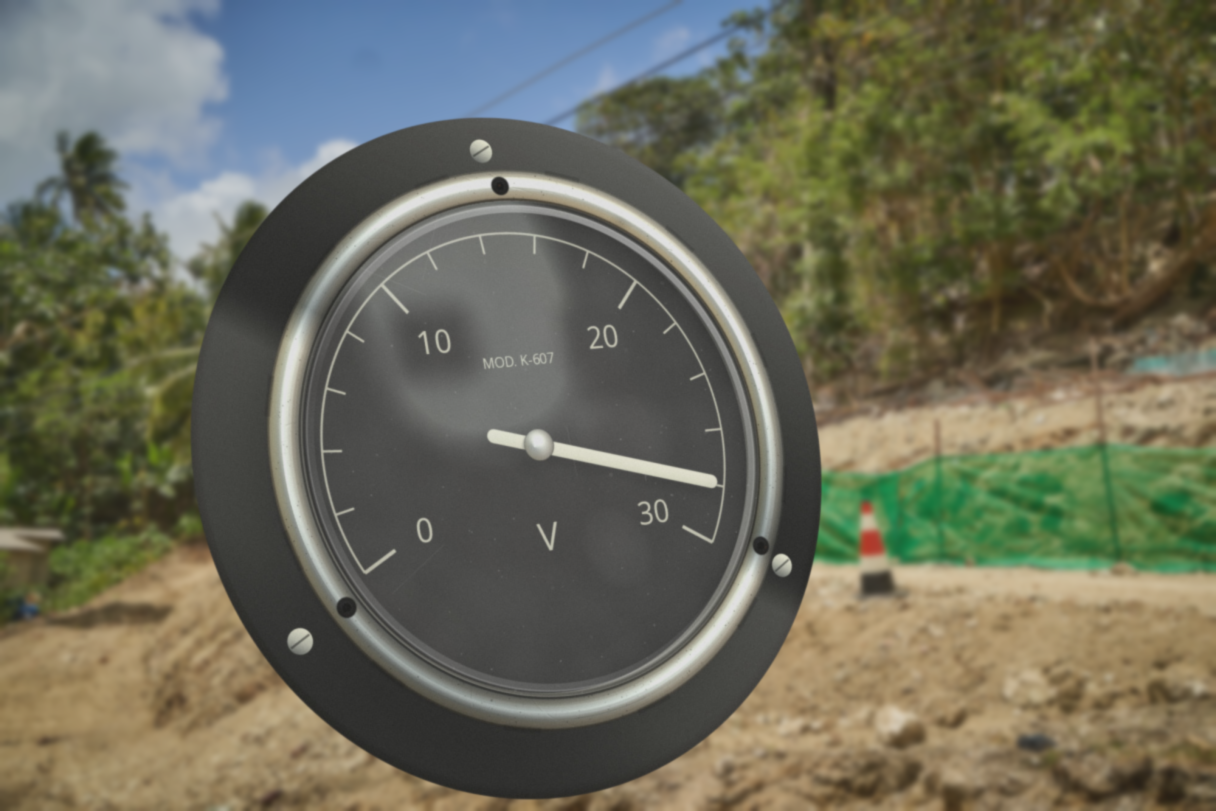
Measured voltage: 28 (V)
